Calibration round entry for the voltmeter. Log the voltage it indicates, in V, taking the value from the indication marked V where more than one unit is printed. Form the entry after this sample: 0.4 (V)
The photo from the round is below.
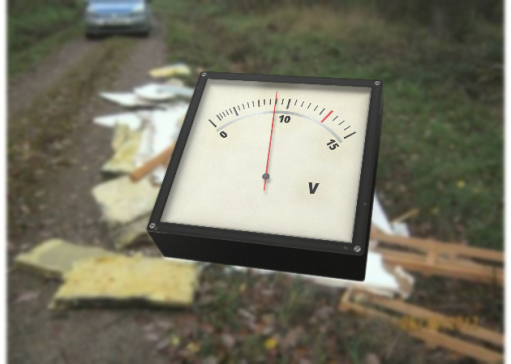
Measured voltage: 9 (V)
